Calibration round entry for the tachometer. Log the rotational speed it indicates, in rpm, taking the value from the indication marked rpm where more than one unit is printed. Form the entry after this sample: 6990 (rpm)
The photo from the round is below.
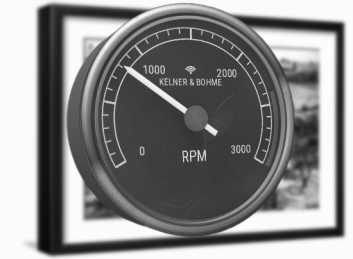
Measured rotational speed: 800 (rpm)
